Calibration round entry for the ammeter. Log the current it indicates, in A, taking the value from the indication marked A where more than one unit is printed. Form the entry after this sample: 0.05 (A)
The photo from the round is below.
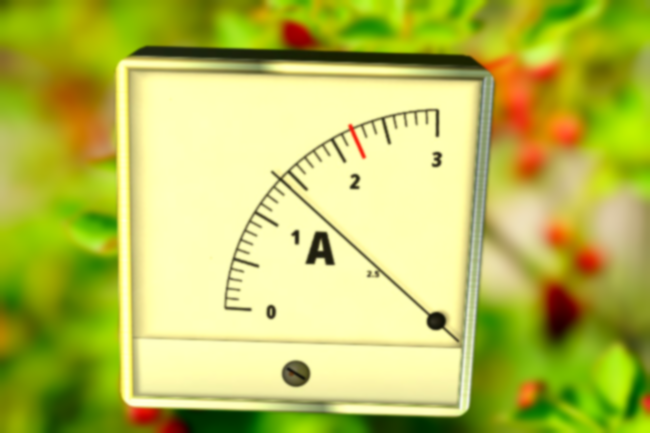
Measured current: 1.4 (A)
